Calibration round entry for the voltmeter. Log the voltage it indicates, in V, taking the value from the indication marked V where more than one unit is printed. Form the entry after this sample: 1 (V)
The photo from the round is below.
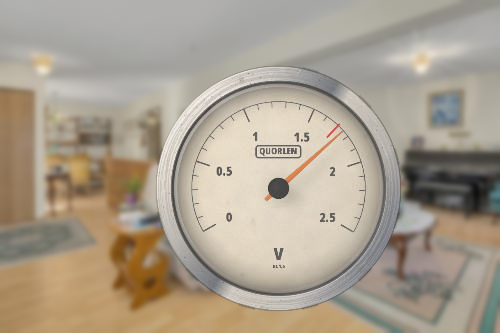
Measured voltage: 1.75 (V)
